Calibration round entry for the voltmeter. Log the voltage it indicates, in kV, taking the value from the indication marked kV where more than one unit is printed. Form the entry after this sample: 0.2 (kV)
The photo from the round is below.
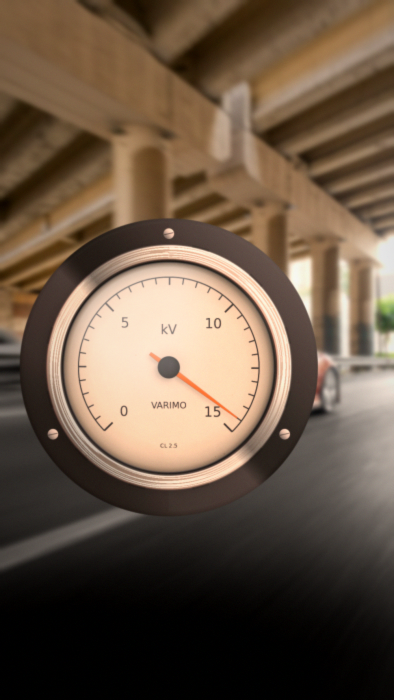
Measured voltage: 14.5 (kV)
